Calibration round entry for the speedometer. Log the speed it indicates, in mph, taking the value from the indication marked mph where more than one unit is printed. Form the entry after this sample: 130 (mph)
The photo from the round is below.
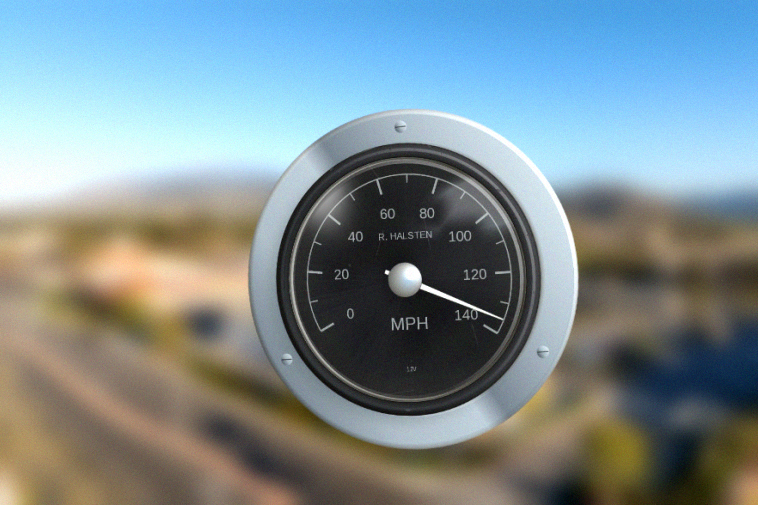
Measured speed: 135 (mph)
